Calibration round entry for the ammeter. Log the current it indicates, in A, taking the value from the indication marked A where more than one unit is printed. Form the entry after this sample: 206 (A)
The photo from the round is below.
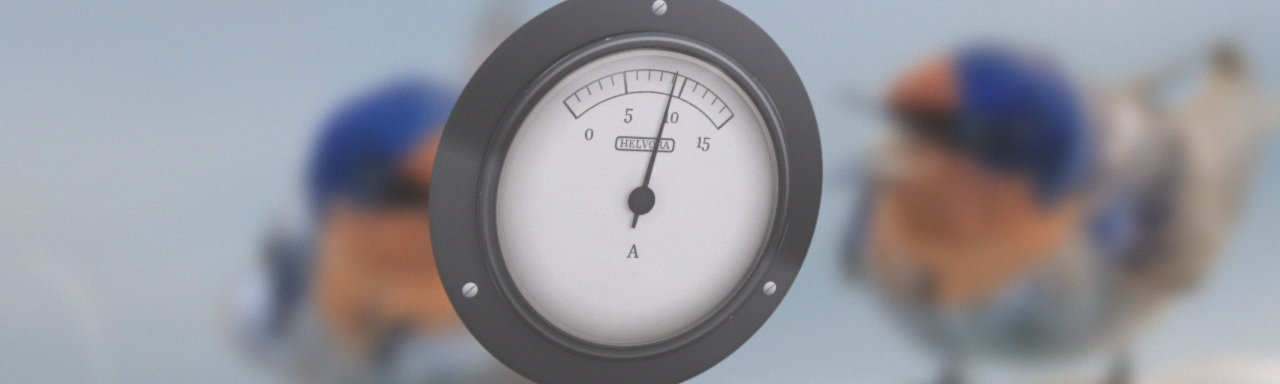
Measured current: 9 (A)
